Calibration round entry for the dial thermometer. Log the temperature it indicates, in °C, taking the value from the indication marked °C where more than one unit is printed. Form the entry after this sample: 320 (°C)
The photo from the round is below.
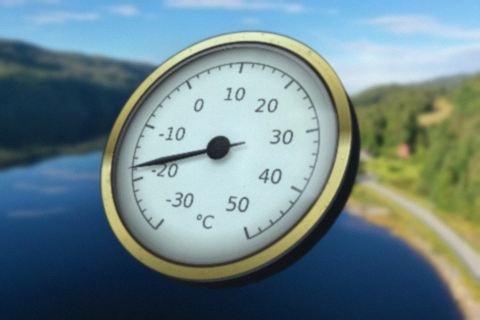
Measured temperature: -18 (°C)
